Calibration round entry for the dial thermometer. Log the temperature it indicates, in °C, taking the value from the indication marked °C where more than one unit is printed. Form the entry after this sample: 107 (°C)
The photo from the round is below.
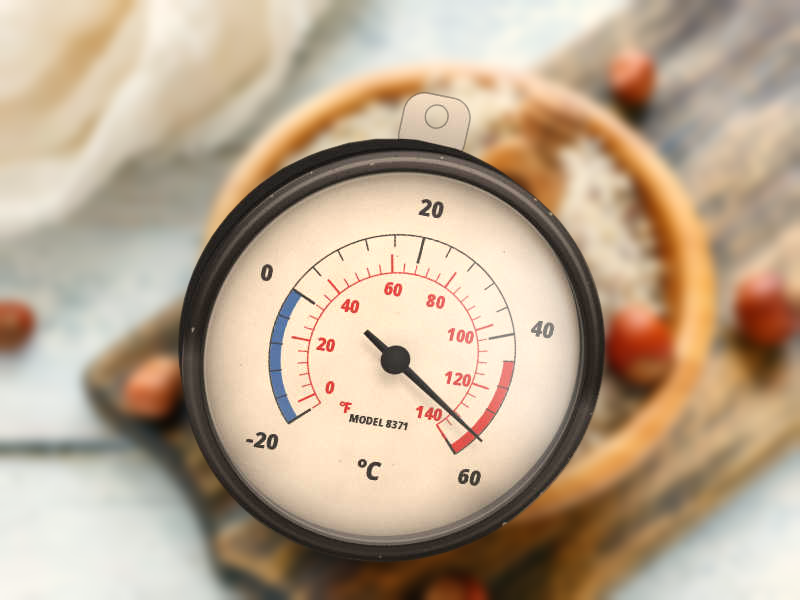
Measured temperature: 56 (°C)
